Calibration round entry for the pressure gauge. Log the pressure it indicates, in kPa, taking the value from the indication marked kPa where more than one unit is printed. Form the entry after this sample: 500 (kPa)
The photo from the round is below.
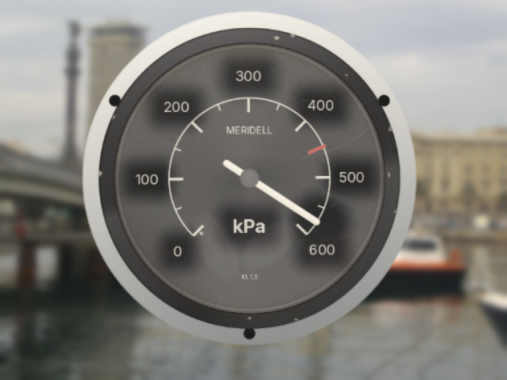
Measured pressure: 575 (kPa)
